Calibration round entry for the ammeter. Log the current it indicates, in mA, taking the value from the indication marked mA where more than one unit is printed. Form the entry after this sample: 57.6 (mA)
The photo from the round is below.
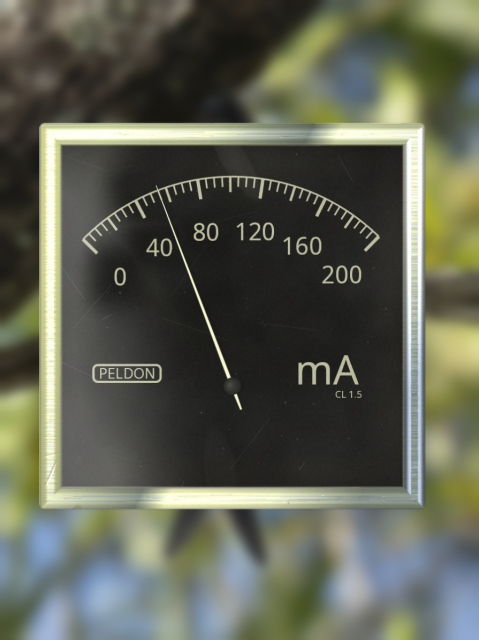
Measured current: 55 (mA)
